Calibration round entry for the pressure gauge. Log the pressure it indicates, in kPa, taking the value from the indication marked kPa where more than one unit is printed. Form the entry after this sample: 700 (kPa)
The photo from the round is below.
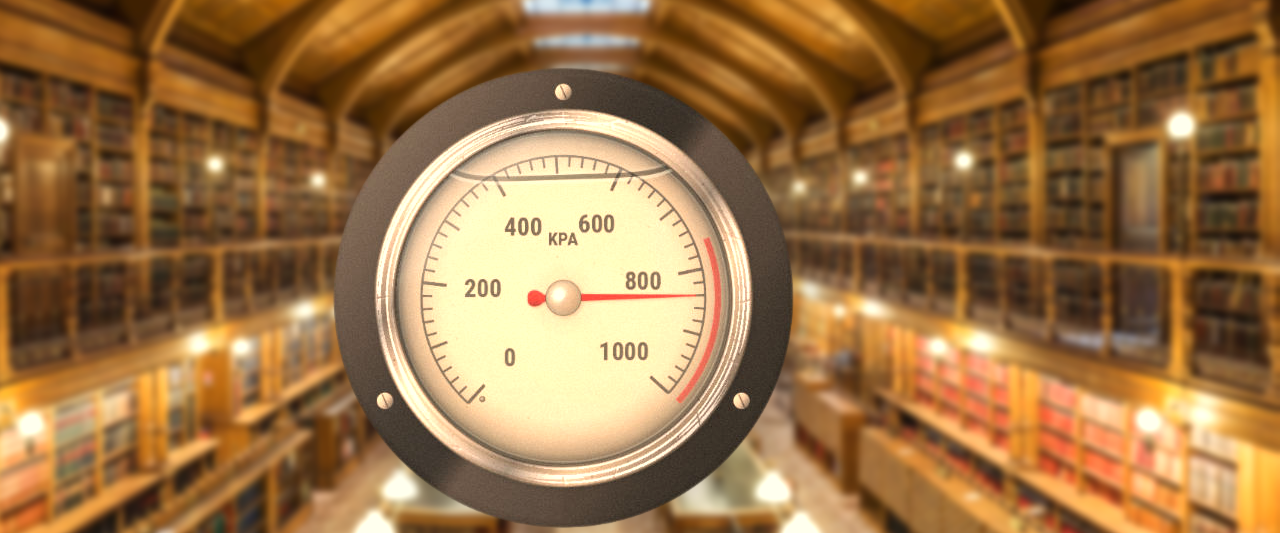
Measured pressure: 840 (kPa)
